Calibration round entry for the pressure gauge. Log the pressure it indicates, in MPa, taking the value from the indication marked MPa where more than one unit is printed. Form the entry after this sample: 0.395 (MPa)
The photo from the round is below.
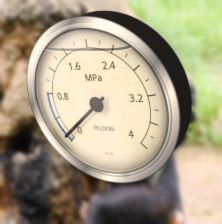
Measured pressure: 0.1 (MPa)
